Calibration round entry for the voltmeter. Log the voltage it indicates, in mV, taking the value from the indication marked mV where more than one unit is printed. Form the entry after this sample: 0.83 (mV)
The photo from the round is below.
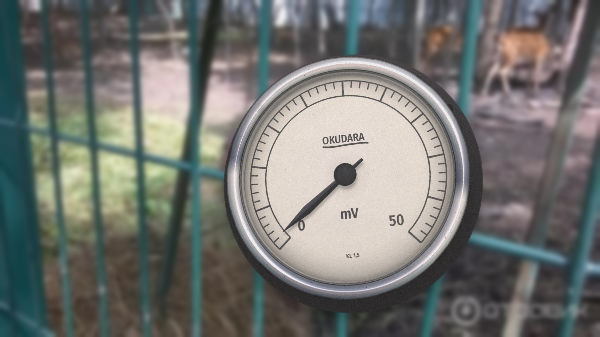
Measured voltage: 1 (mV)
